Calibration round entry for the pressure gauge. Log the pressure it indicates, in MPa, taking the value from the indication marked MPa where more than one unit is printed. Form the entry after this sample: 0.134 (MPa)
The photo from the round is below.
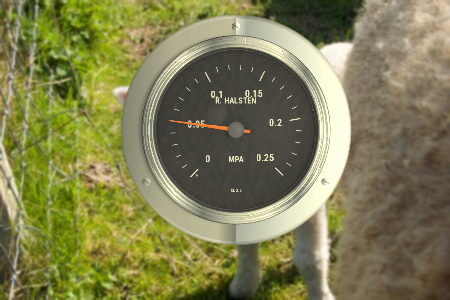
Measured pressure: 0.05 (MPa)
